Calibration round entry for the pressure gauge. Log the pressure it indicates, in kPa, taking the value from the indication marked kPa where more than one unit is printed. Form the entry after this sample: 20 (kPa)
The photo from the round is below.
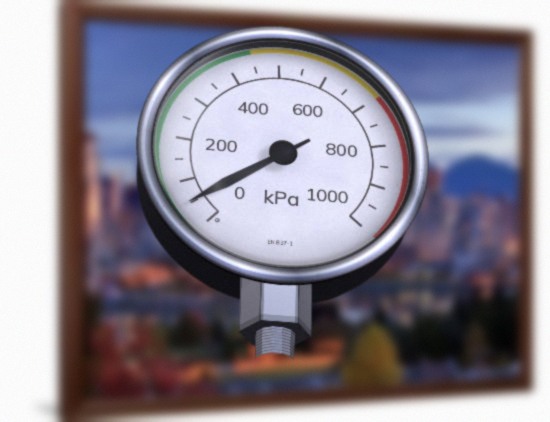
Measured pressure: 50 (kPa)
